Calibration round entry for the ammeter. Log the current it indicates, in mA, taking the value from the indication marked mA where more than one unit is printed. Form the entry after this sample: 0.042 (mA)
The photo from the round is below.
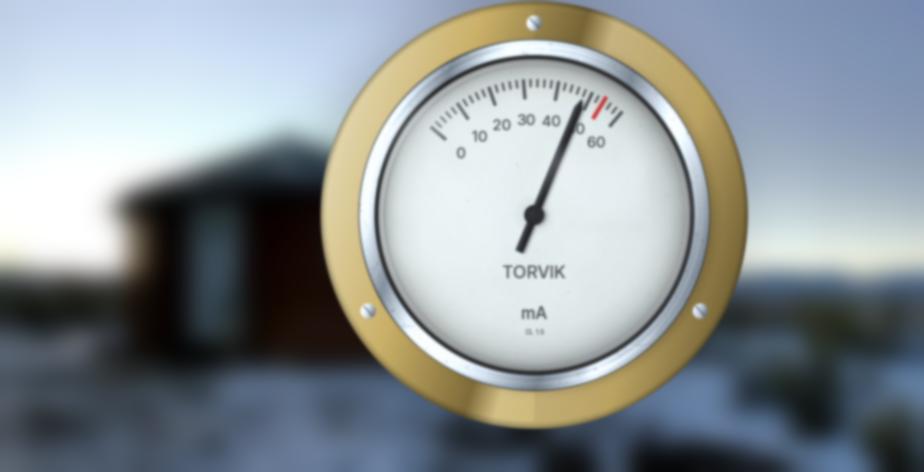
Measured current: 48 (mA)
